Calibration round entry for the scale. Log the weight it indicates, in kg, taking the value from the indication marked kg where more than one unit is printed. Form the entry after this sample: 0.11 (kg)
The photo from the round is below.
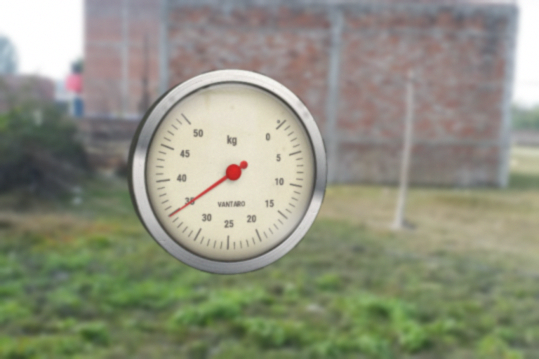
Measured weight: 35 (kg)
